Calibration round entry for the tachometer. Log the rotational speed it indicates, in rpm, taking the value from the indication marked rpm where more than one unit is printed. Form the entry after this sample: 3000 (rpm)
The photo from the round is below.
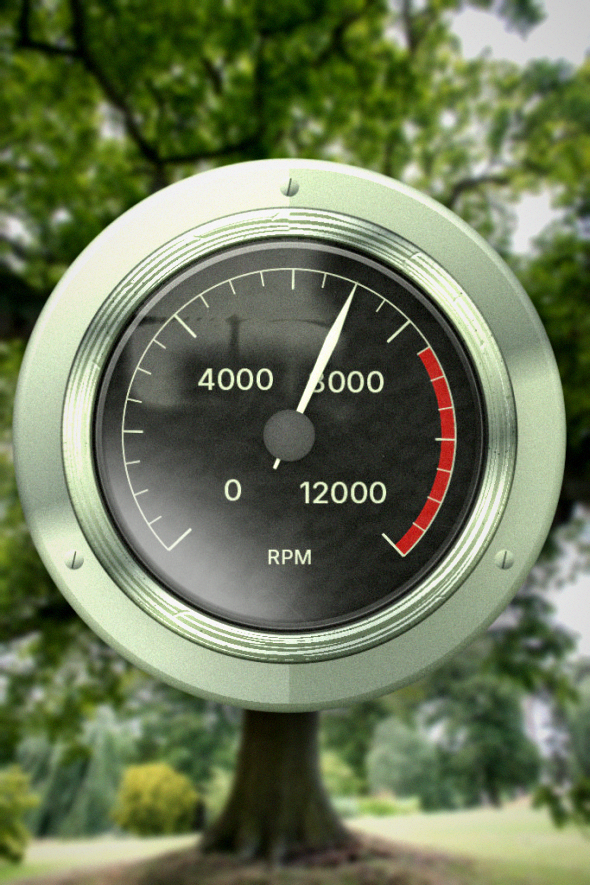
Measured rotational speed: 7000 (rpm)
